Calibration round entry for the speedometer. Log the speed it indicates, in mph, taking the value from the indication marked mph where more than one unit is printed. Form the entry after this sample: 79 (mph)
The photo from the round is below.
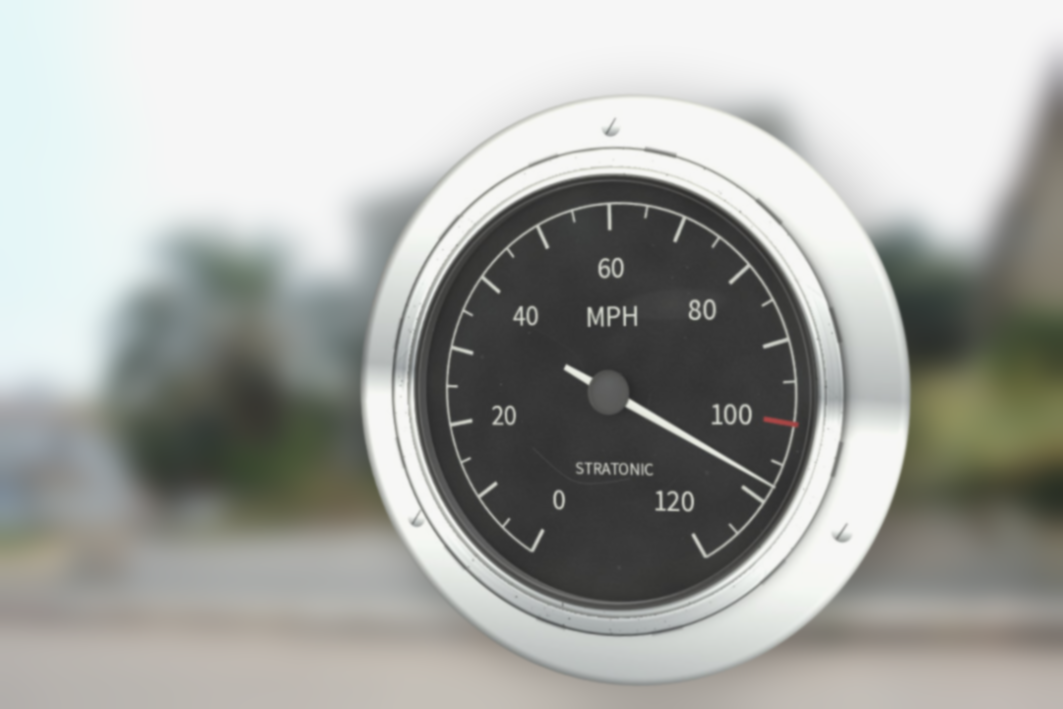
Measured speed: 107.5 (mph)
